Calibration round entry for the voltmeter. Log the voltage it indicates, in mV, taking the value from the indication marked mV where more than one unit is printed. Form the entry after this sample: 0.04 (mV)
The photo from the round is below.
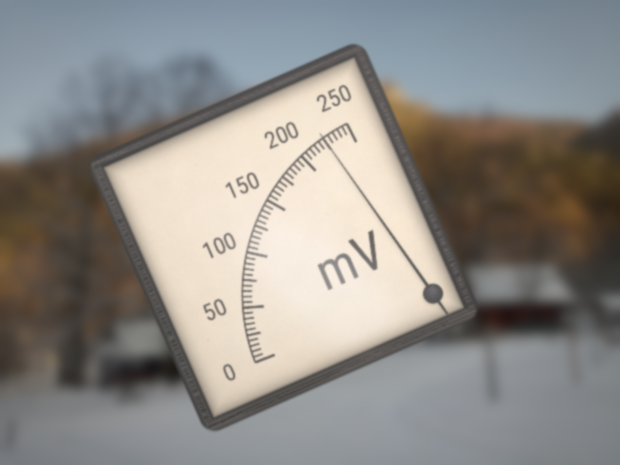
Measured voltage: 225 (mV)
